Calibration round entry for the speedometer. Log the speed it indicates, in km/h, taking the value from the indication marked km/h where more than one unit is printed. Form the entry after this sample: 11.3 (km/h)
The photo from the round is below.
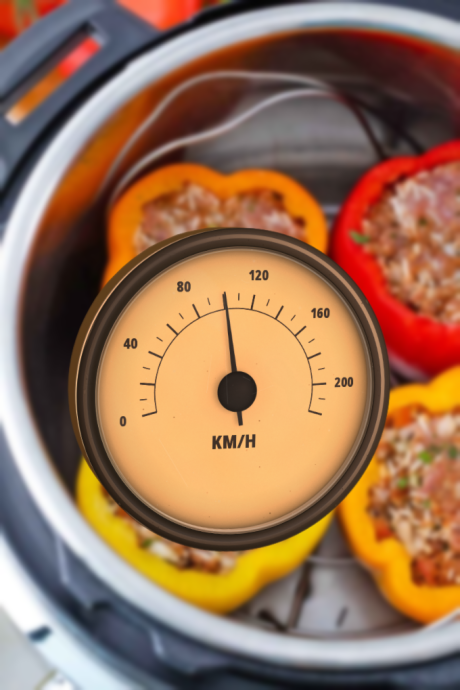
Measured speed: 100 (km/h)
